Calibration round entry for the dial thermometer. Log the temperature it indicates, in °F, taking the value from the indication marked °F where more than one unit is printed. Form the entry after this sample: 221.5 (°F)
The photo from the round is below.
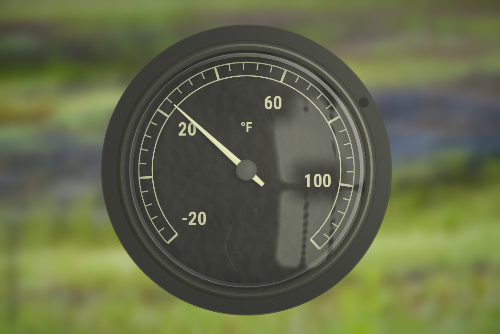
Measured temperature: 24 (°F)
